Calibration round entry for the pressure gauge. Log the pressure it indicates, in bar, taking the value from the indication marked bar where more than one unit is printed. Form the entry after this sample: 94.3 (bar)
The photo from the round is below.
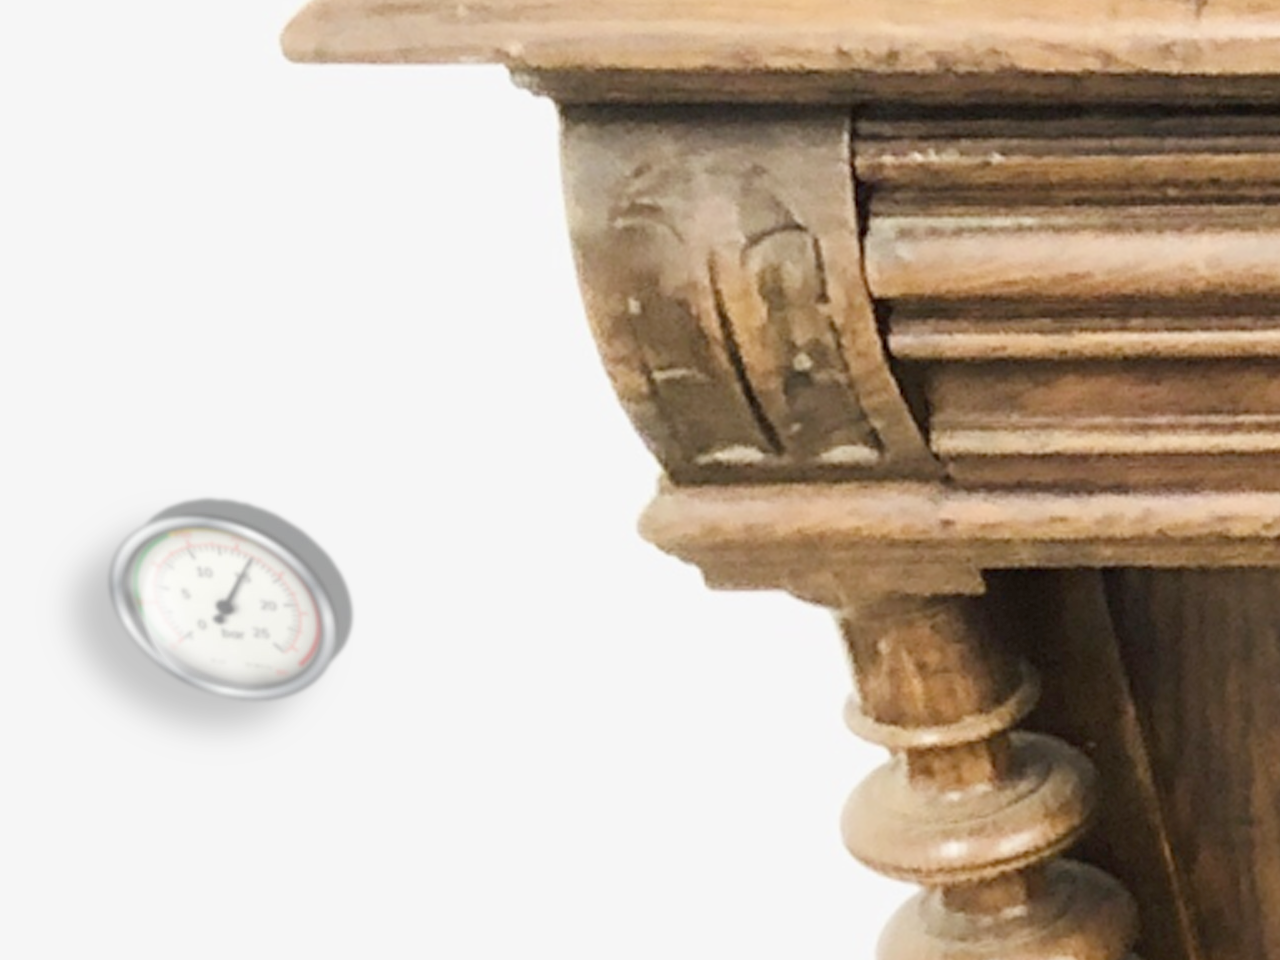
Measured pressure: 15 (bar)
